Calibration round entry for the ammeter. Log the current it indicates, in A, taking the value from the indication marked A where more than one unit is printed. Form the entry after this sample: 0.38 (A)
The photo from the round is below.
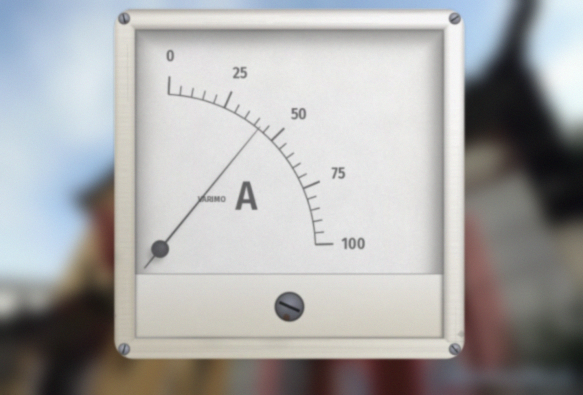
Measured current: 42.5 (A)
